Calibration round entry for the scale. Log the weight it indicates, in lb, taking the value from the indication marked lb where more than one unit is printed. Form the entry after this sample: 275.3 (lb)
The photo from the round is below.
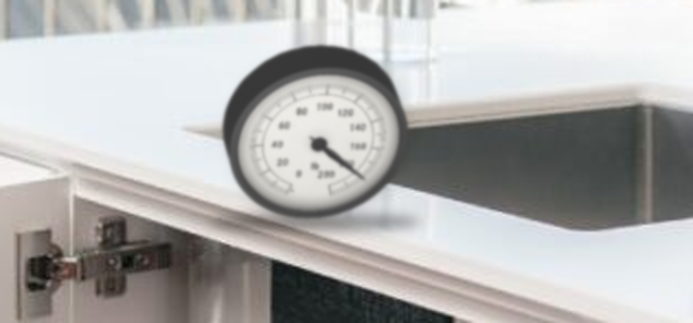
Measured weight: 180 (lb)
